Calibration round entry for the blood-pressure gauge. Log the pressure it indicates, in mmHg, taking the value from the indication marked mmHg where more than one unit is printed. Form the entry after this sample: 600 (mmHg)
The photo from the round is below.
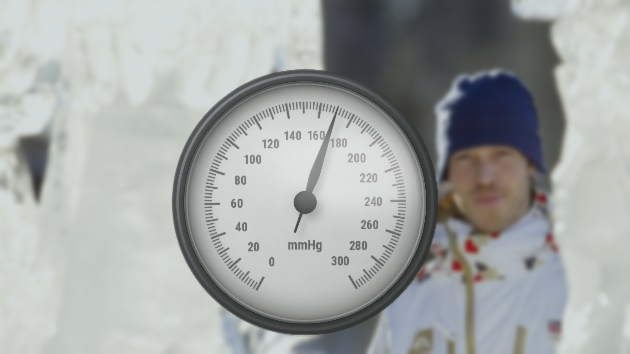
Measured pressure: 170 (mmHg)
